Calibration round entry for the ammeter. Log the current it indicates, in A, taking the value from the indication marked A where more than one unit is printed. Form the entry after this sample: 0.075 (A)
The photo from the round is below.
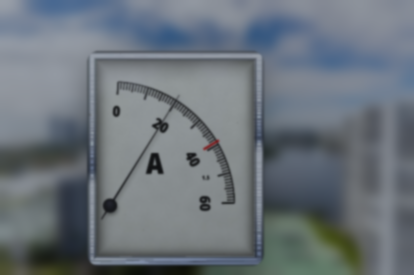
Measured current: 20 (A)
